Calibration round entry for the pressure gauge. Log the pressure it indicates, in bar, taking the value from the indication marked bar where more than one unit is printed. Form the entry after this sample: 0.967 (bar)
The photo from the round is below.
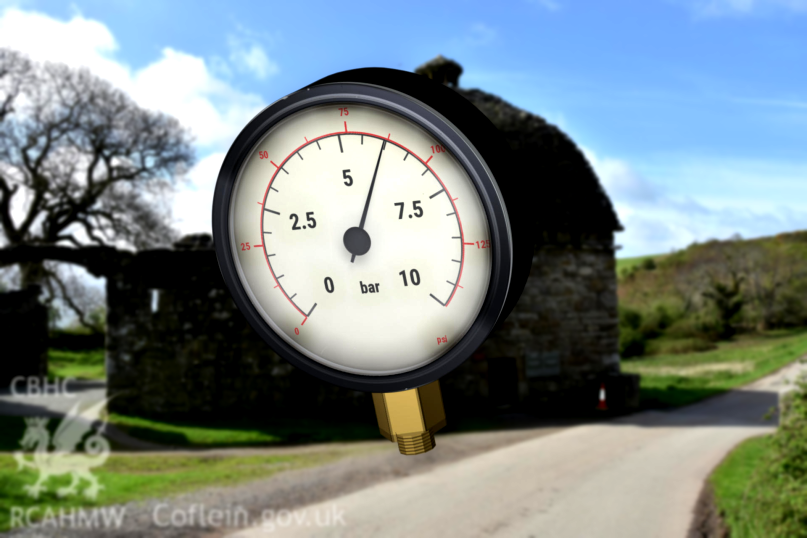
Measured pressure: 6 (bar)
